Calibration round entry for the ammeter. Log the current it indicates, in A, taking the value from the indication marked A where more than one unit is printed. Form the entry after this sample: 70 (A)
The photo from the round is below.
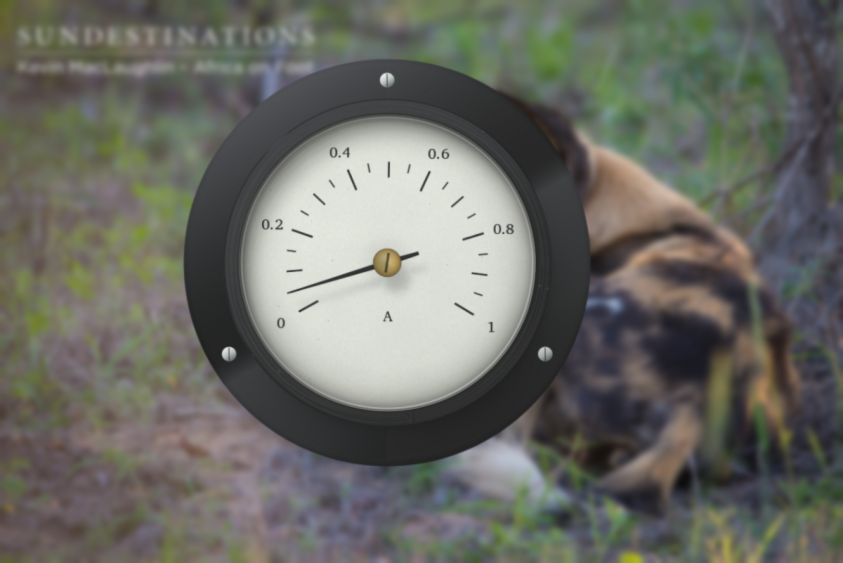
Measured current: 0.05 (A)
